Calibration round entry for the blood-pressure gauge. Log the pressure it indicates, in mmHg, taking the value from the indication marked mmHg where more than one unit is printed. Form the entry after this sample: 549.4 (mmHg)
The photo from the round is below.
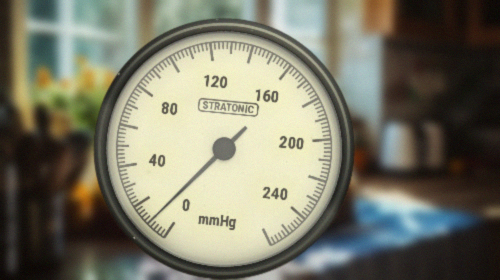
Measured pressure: 10 (mmHg)
